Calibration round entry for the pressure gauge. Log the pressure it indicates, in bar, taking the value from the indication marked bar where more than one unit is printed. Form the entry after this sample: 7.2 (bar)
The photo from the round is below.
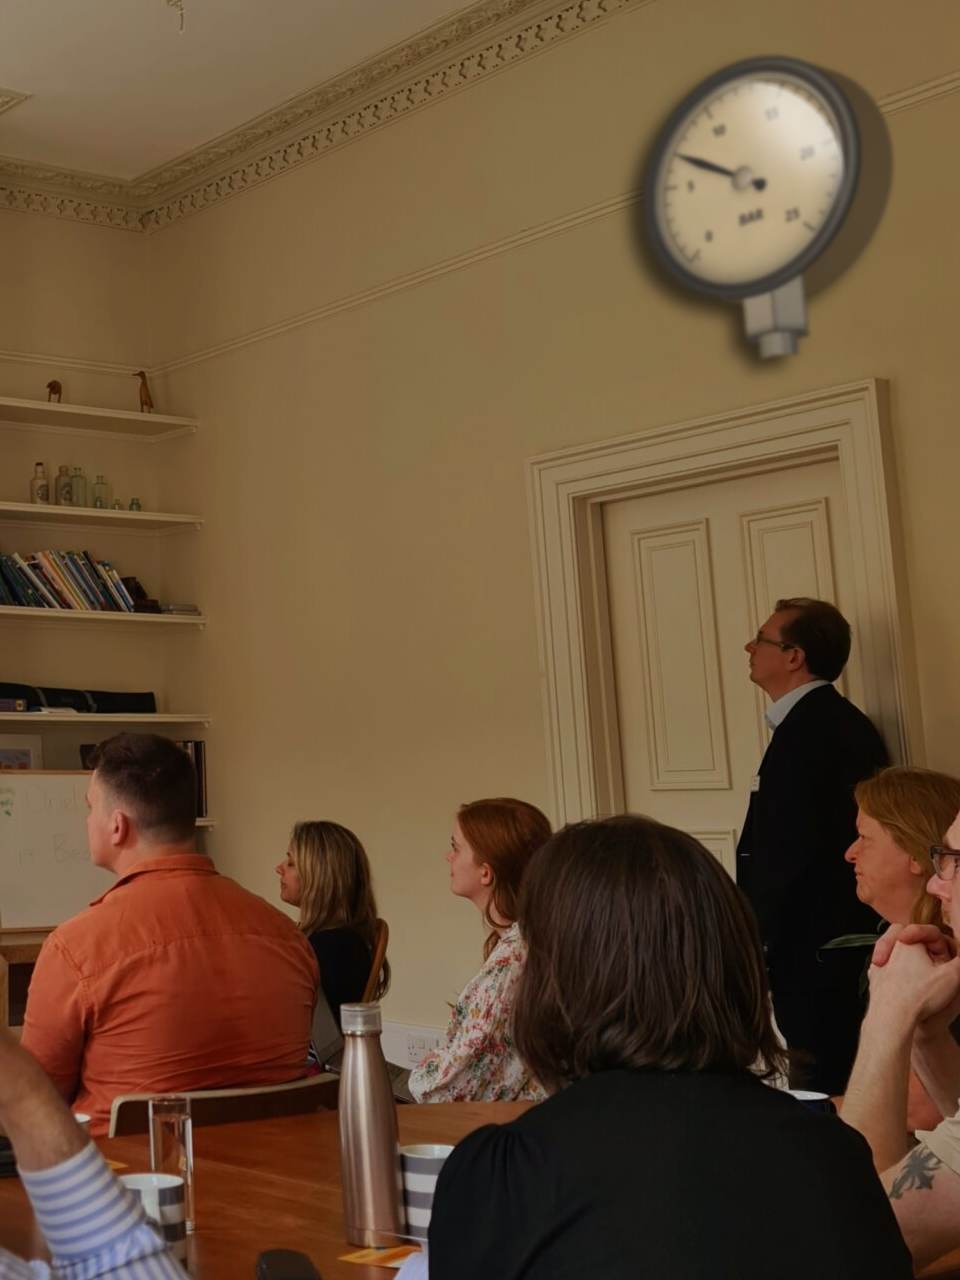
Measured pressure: 7 (bar)
